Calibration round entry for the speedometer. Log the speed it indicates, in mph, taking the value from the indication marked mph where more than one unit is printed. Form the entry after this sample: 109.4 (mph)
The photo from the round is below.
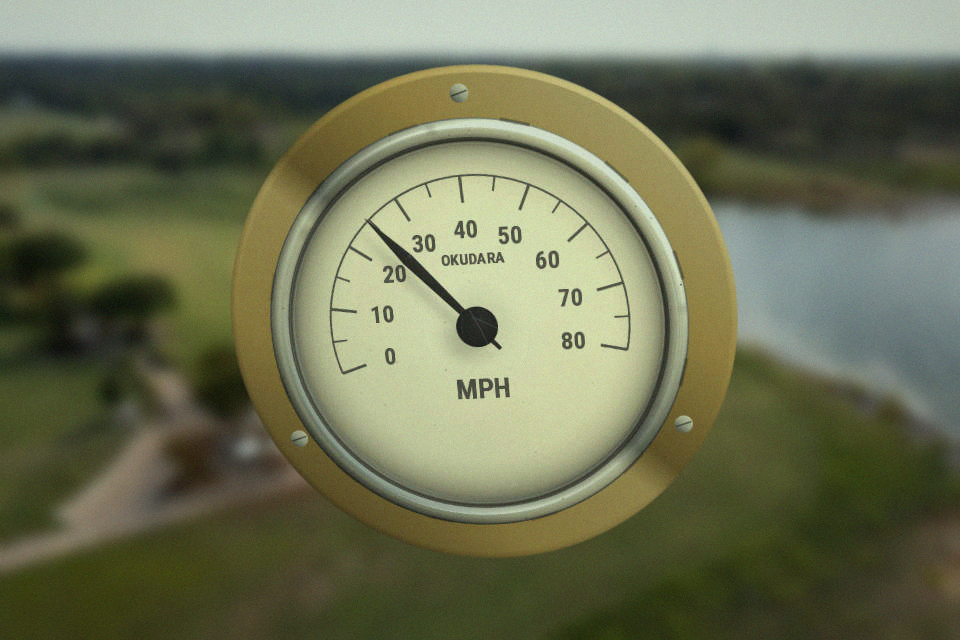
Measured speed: 25 (mph)
